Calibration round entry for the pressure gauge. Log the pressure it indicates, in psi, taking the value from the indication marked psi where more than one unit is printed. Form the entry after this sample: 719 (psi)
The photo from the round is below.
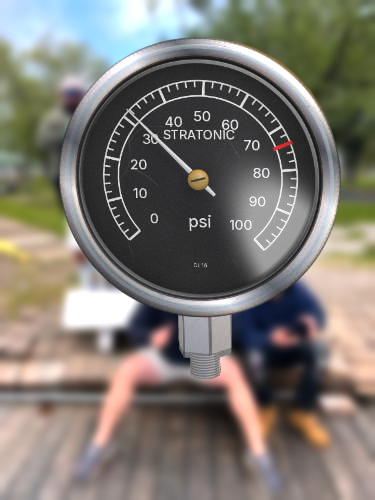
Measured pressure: 32 (psi)
